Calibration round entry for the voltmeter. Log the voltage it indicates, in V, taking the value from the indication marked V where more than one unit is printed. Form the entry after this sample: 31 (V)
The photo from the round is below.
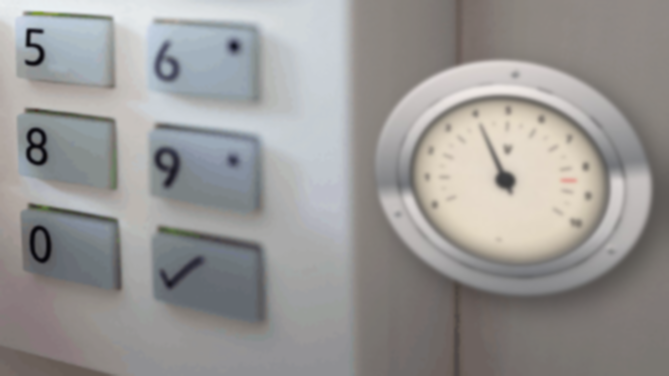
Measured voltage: 4 (V)
